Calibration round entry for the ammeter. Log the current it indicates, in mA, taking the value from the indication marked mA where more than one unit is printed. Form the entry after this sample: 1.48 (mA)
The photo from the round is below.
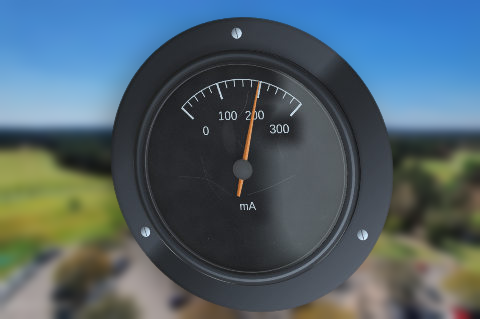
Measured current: 200 (mA)
